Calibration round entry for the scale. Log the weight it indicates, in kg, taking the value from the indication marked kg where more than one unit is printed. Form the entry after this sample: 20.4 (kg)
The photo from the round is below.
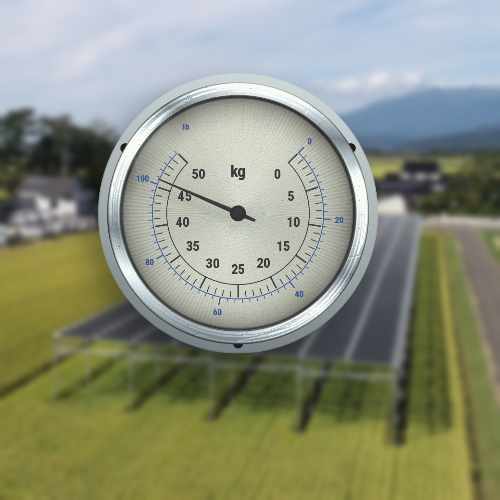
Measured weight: 46 (kg)
